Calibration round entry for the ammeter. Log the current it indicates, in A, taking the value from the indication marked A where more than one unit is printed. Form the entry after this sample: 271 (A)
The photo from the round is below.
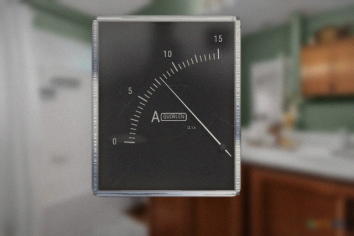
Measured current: 8 (A)
